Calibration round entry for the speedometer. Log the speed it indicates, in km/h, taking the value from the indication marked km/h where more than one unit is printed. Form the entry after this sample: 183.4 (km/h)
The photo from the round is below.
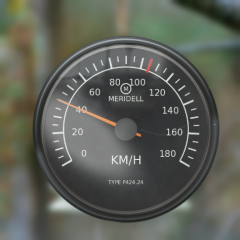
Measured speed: 40 (km/h)
